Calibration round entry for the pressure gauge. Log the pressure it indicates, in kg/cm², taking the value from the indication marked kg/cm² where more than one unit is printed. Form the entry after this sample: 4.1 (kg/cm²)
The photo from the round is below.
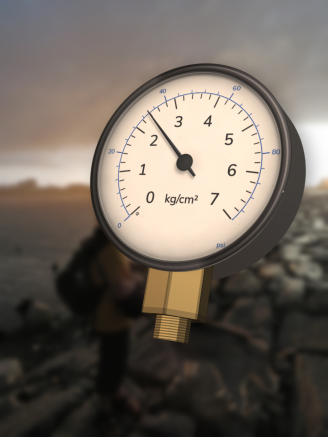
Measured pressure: 2.4 (kg/cm²)
